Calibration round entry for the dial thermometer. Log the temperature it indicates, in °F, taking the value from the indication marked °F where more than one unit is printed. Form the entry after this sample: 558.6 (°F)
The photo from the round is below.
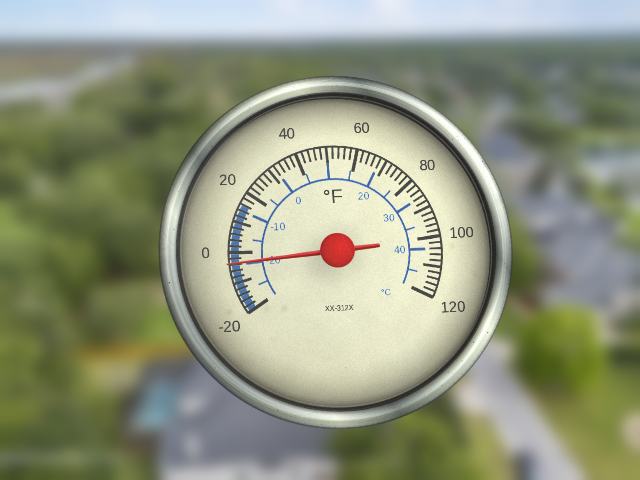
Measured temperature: -4 (°F)
